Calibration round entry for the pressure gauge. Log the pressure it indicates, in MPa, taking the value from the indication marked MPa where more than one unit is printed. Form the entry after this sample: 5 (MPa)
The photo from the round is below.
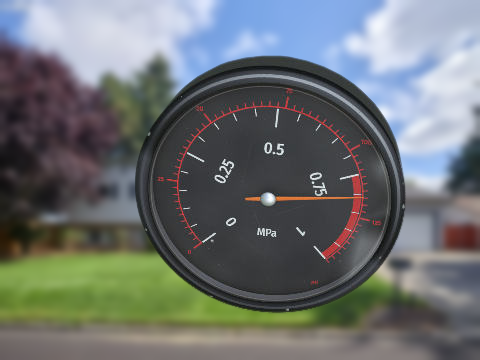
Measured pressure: 0.8 (MPa)
